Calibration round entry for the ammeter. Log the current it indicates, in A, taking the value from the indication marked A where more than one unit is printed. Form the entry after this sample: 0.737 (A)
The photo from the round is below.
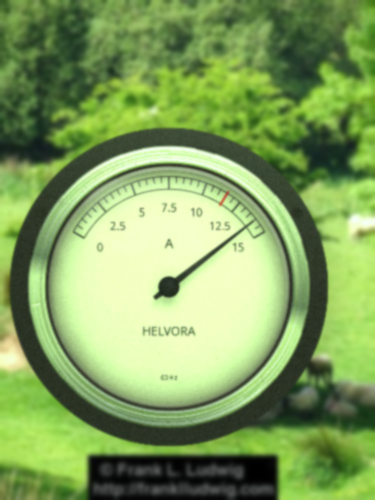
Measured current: 14 (A)
